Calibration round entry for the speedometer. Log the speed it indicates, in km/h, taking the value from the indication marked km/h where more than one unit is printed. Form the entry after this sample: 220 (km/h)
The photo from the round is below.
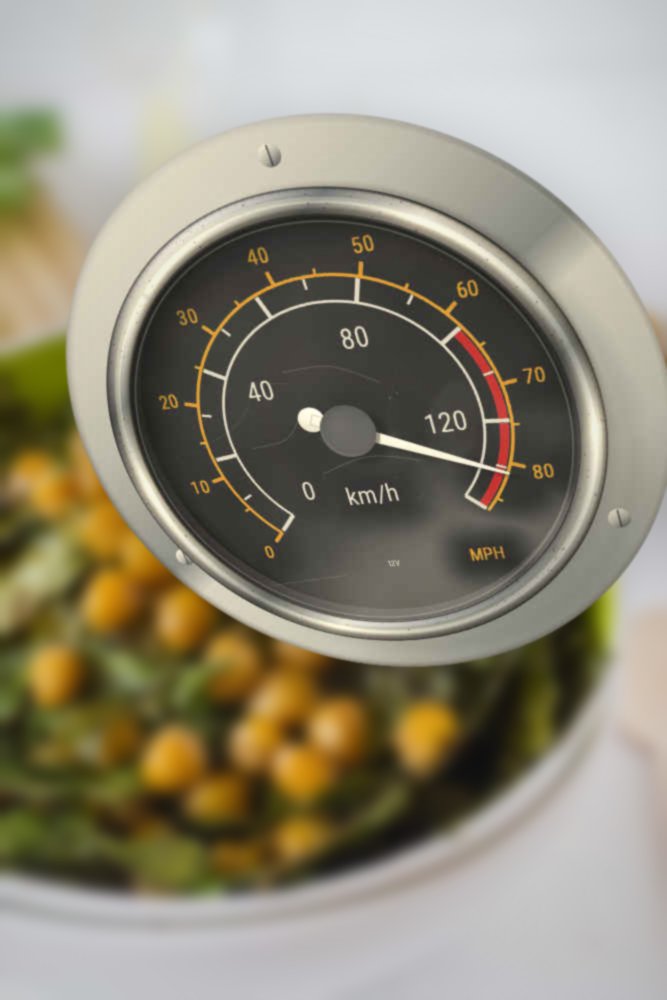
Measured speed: 130 (km/h)
